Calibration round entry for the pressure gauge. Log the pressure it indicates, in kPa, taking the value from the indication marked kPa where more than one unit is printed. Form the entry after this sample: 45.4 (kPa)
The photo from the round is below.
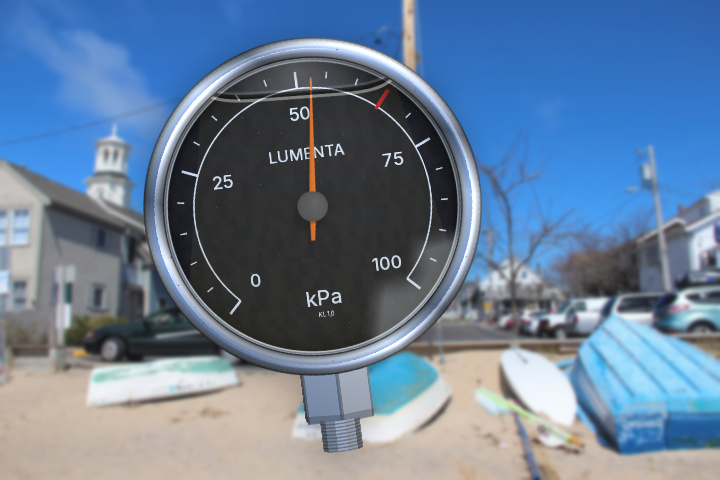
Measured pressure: 52.5 (kPa)
